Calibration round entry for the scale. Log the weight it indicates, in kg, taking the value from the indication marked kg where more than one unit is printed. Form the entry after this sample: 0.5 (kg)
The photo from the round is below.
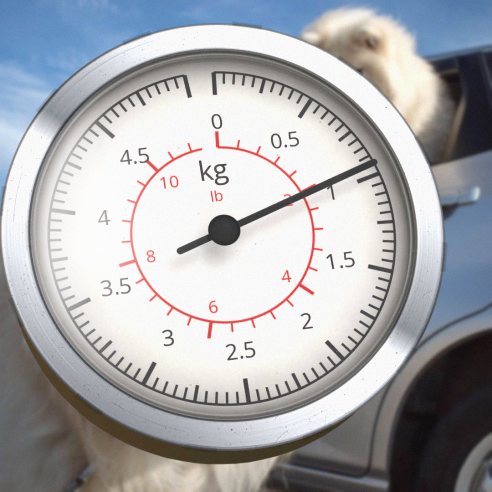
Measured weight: 0.95 (kg)
